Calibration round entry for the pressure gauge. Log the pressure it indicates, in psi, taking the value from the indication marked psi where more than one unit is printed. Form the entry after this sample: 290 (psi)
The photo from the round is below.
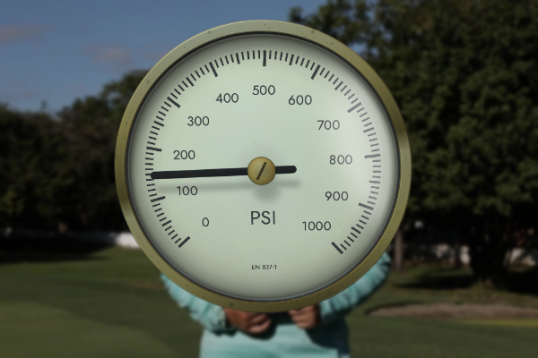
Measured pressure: 150 (psi)
